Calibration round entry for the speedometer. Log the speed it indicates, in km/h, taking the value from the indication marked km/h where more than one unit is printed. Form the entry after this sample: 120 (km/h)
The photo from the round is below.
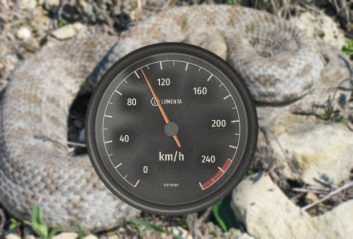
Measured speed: 105 (km/h)
